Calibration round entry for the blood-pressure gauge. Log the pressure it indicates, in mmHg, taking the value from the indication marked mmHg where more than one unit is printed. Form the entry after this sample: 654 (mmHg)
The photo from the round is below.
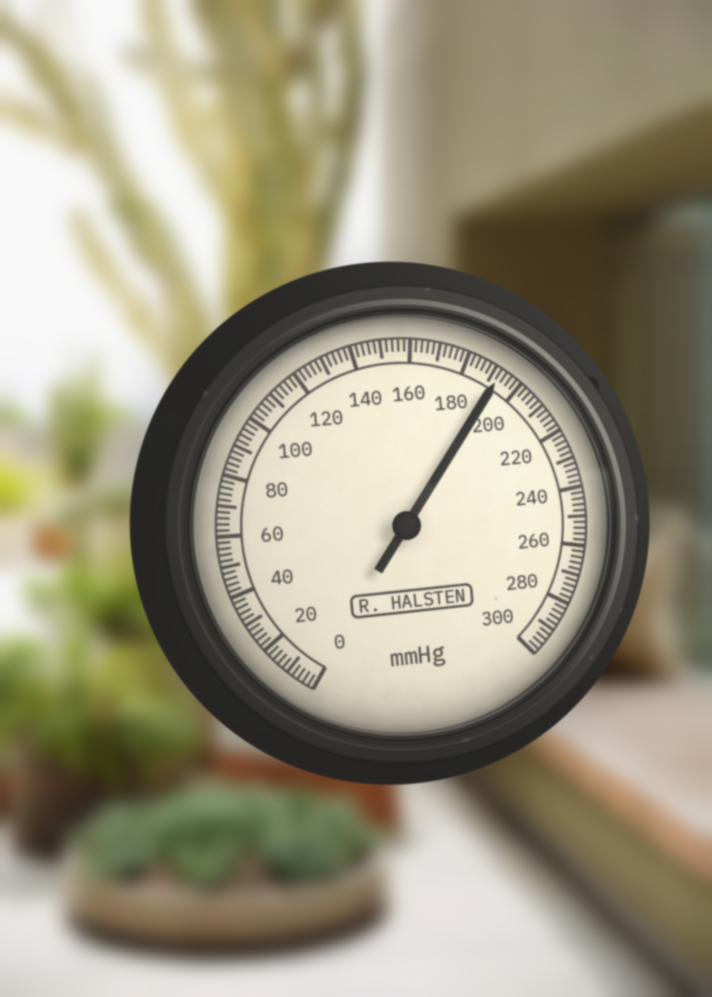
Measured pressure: 192 (mmHg)
